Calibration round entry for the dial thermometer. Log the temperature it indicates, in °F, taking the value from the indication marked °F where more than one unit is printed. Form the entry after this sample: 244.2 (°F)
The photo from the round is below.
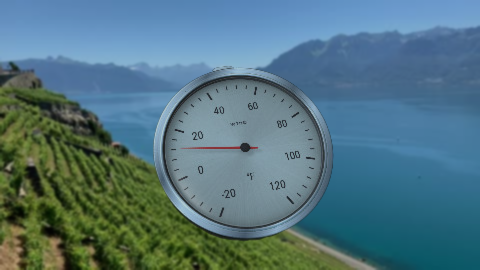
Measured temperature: 12 (°F)
